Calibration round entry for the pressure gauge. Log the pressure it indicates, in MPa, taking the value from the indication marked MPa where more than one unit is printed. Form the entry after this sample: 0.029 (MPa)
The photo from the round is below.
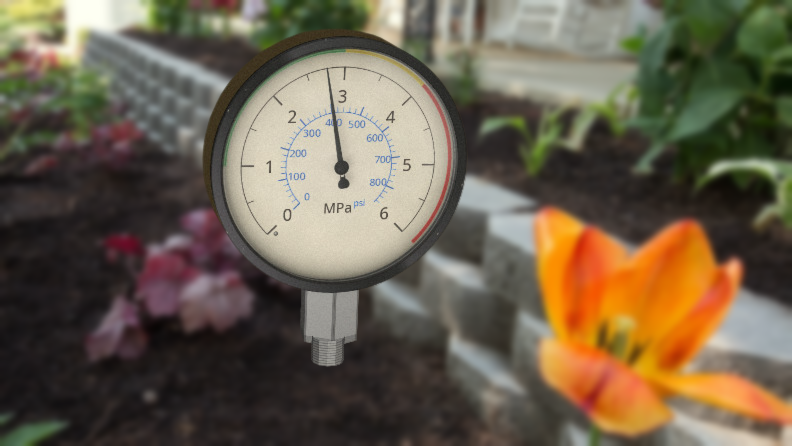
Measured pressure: 2.75 (MPa)
